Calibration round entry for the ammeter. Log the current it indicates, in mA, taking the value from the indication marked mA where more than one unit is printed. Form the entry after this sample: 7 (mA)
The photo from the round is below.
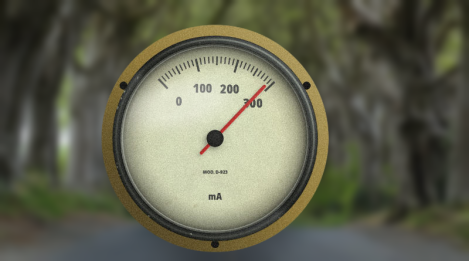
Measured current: 290 (mA)
